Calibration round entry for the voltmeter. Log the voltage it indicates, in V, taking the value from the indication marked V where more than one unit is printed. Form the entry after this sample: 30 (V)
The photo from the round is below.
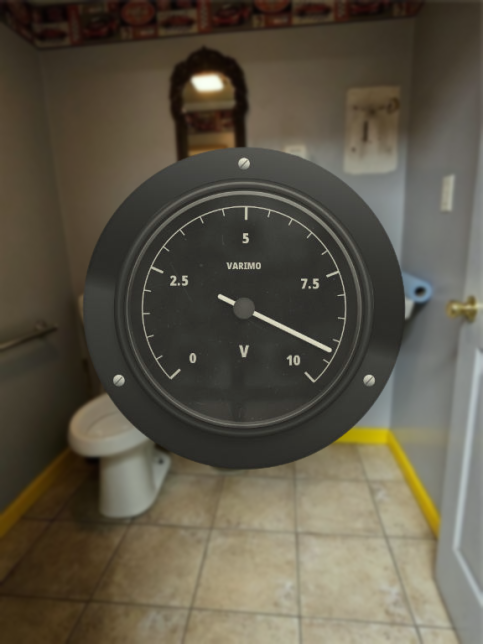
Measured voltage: 9.25 (V)
